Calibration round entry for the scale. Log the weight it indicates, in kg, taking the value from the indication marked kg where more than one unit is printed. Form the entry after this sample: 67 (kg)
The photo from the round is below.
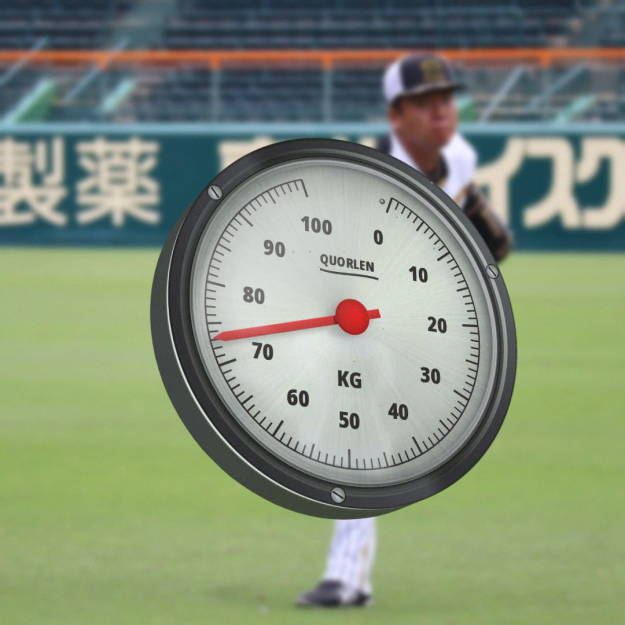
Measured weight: 73 (kg)
